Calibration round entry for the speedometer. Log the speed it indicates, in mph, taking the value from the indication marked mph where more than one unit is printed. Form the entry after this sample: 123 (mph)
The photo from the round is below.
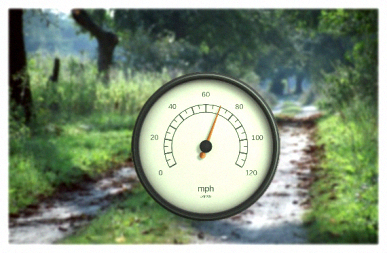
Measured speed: 70 (mph)
